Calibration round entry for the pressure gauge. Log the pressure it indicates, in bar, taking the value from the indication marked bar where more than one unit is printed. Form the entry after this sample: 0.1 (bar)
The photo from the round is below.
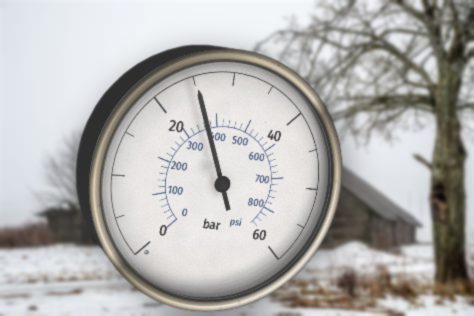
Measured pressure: 25 (bar)
